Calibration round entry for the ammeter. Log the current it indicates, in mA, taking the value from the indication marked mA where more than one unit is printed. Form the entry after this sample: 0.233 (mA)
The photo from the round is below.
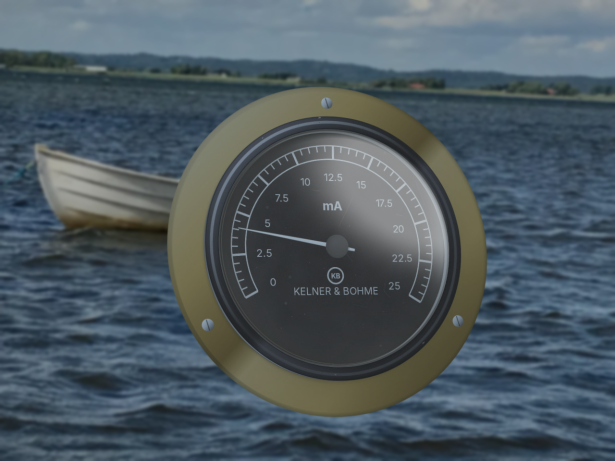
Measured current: 4 (mA)
